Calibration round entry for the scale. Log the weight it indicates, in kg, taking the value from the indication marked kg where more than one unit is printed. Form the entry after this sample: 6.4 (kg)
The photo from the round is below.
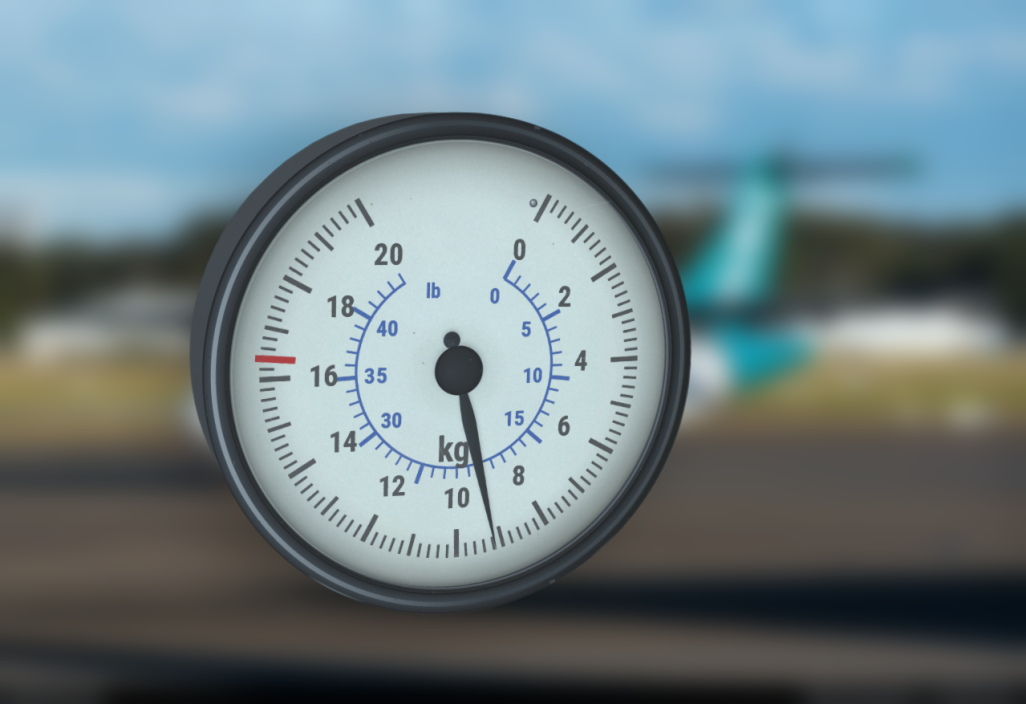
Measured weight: 9.2 (kg)
